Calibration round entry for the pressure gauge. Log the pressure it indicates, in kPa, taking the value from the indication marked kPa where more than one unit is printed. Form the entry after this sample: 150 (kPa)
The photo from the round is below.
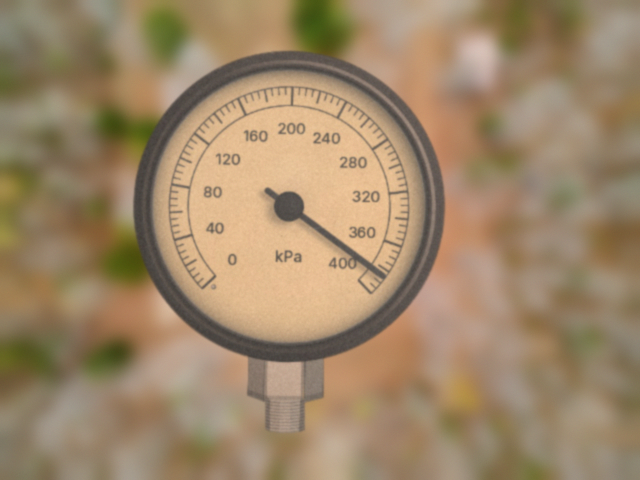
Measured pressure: 385 (kPa)
